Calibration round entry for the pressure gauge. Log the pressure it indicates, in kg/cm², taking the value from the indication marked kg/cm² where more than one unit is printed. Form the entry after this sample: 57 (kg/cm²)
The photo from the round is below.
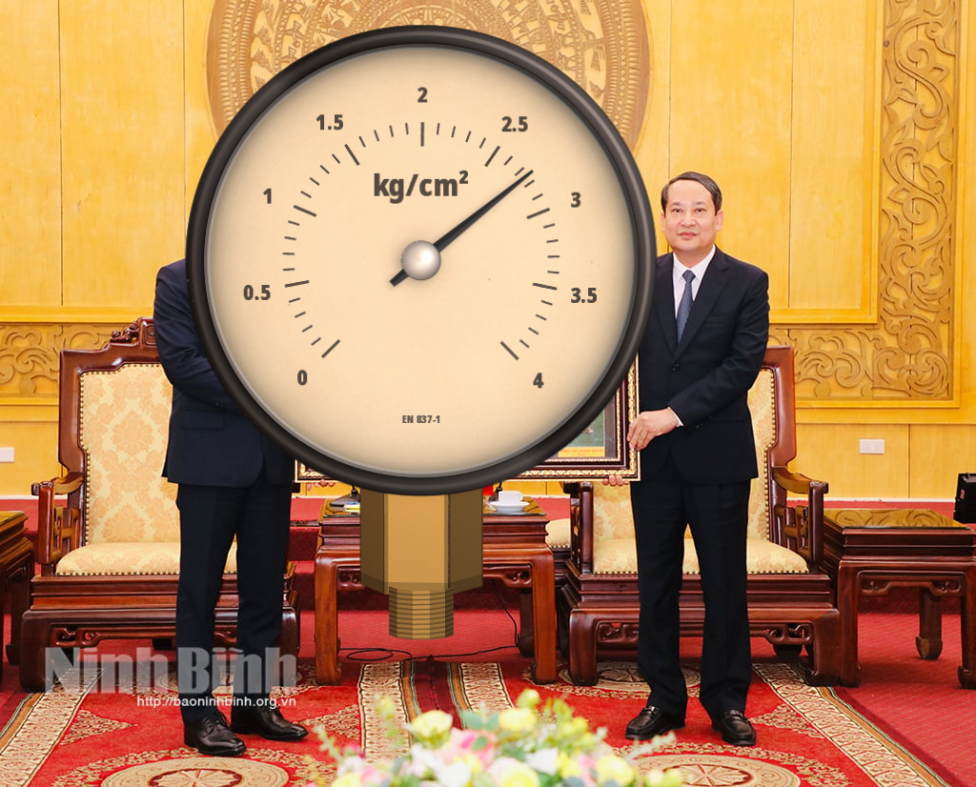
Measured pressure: 2.75 (kg/cm²)
